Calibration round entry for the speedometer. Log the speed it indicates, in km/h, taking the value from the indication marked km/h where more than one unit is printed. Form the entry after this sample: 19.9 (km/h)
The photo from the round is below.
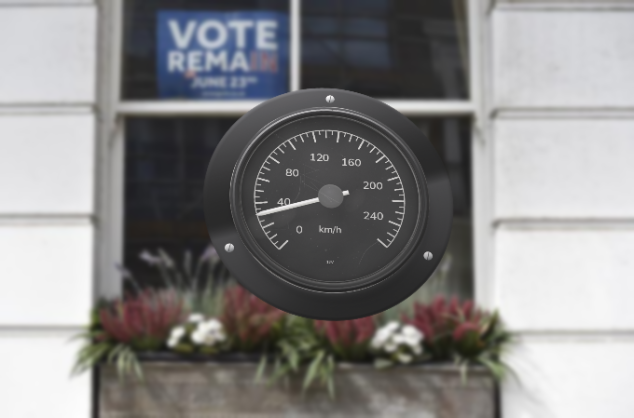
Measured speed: 30 (km/h)
